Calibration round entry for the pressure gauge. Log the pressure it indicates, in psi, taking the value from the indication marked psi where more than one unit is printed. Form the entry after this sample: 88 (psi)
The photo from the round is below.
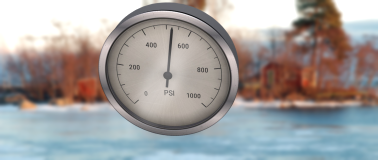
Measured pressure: 525 (psi)
